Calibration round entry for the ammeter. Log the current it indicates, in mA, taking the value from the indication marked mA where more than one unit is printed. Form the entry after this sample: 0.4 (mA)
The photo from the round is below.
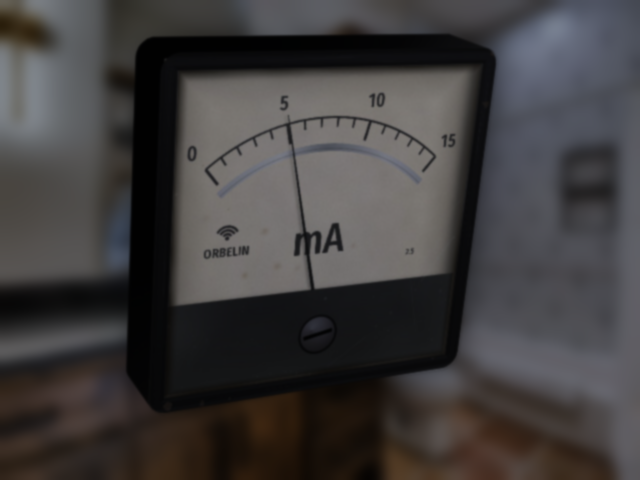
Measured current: 5 (mA)
